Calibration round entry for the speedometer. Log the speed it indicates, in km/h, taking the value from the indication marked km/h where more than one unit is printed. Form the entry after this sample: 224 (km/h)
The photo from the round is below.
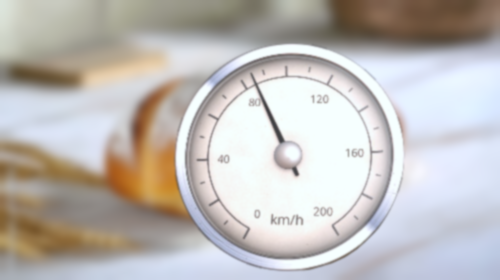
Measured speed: 85 (km/h)
